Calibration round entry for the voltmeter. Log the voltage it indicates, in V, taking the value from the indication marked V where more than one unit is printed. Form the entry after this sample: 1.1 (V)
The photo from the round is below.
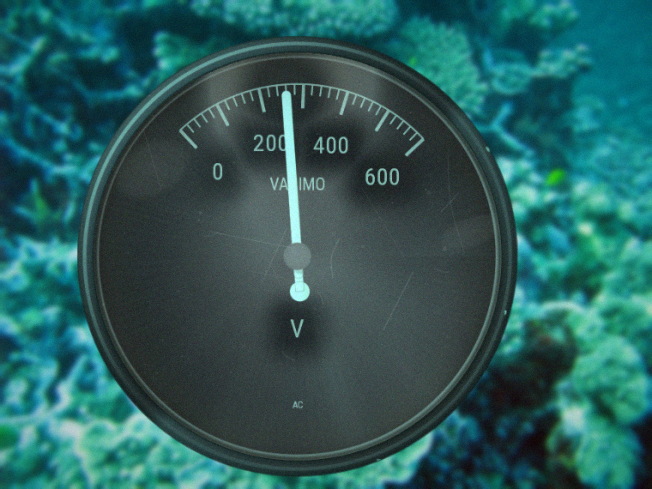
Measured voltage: 260 (V)
